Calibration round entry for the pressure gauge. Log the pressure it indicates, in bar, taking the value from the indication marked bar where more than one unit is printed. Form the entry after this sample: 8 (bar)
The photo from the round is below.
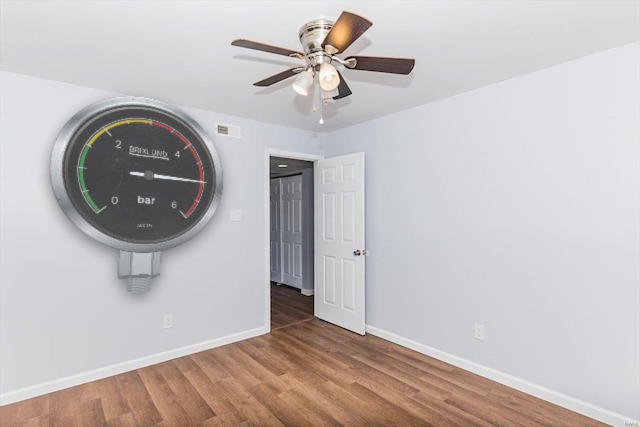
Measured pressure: 5 (bar)
